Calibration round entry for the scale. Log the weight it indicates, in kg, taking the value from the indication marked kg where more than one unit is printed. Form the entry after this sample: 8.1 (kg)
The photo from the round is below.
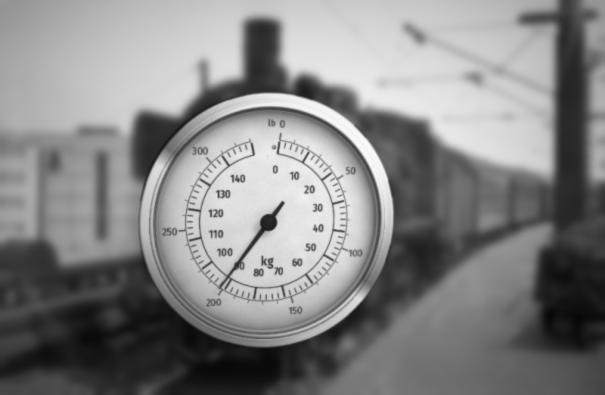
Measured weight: 92 (kg)
